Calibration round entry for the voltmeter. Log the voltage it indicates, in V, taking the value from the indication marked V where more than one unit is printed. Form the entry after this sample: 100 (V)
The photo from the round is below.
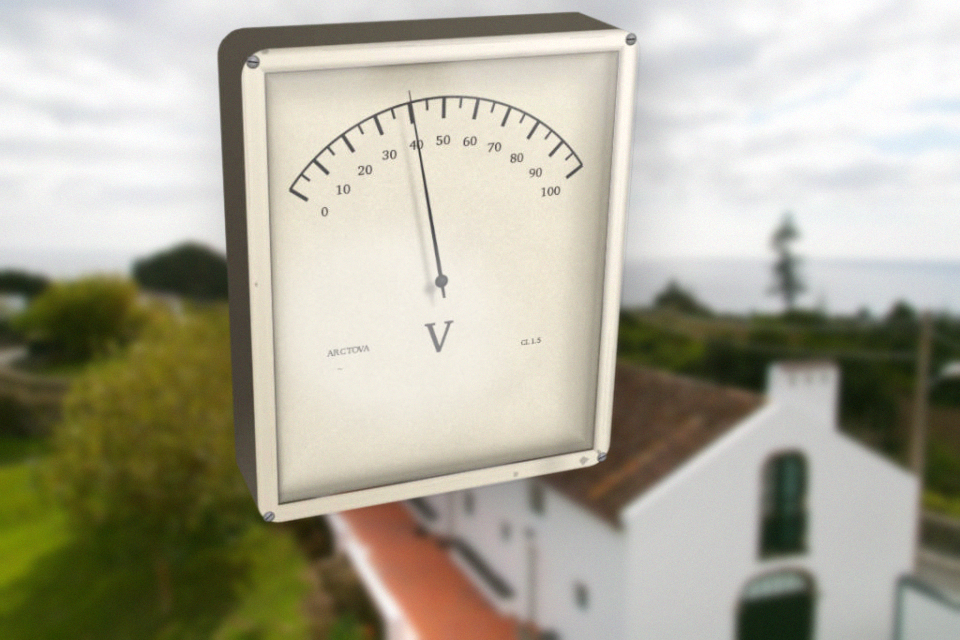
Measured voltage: 40 (V)
